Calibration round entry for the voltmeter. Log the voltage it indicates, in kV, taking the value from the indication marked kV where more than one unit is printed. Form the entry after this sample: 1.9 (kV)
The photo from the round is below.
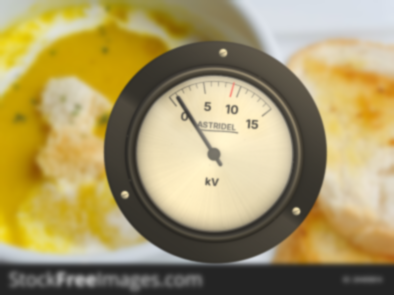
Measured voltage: 1 (kV)
